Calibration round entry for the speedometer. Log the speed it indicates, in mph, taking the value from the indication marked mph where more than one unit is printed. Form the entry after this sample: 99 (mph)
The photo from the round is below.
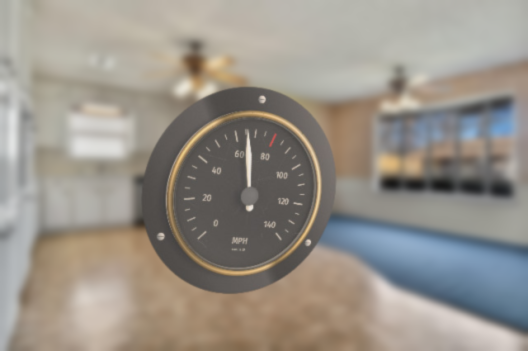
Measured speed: 65 (mph)
